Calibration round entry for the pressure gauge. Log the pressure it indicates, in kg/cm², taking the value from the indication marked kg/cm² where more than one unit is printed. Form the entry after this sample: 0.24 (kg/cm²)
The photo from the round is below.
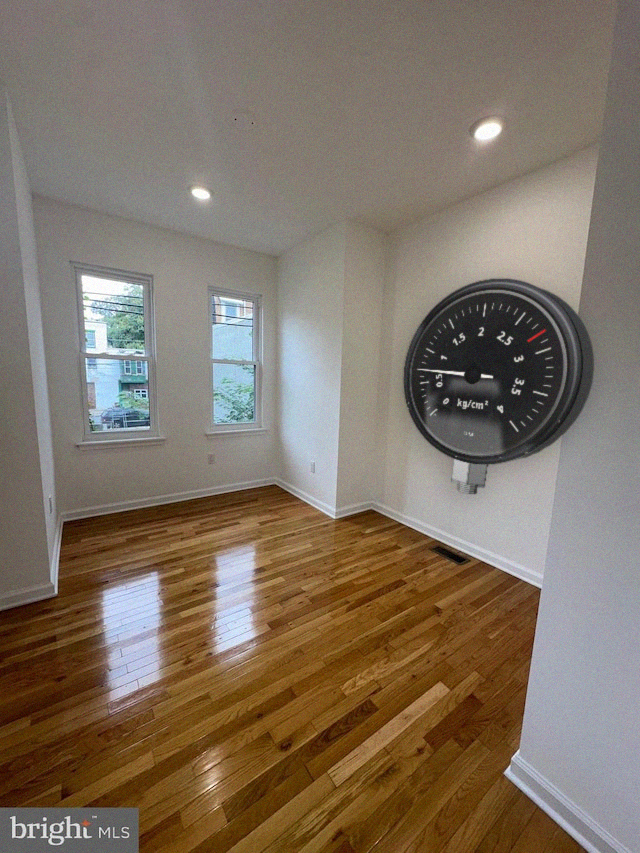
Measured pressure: 0.7 (kg/cm²)
